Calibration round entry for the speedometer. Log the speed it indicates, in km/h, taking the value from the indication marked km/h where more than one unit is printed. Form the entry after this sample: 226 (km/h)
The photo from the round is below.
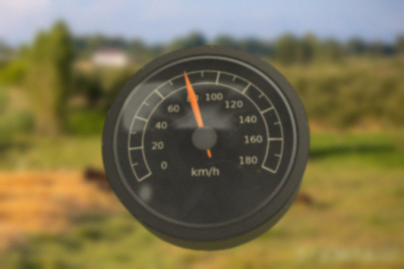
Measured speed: 80 (km/h)
